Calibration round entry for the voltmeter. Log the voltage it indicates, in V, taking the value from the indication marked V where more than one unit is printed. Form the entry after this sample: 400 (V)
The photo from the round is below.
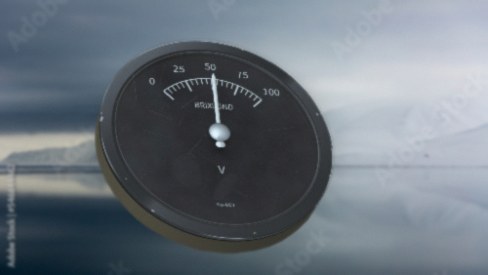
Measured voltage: 50 (V)
